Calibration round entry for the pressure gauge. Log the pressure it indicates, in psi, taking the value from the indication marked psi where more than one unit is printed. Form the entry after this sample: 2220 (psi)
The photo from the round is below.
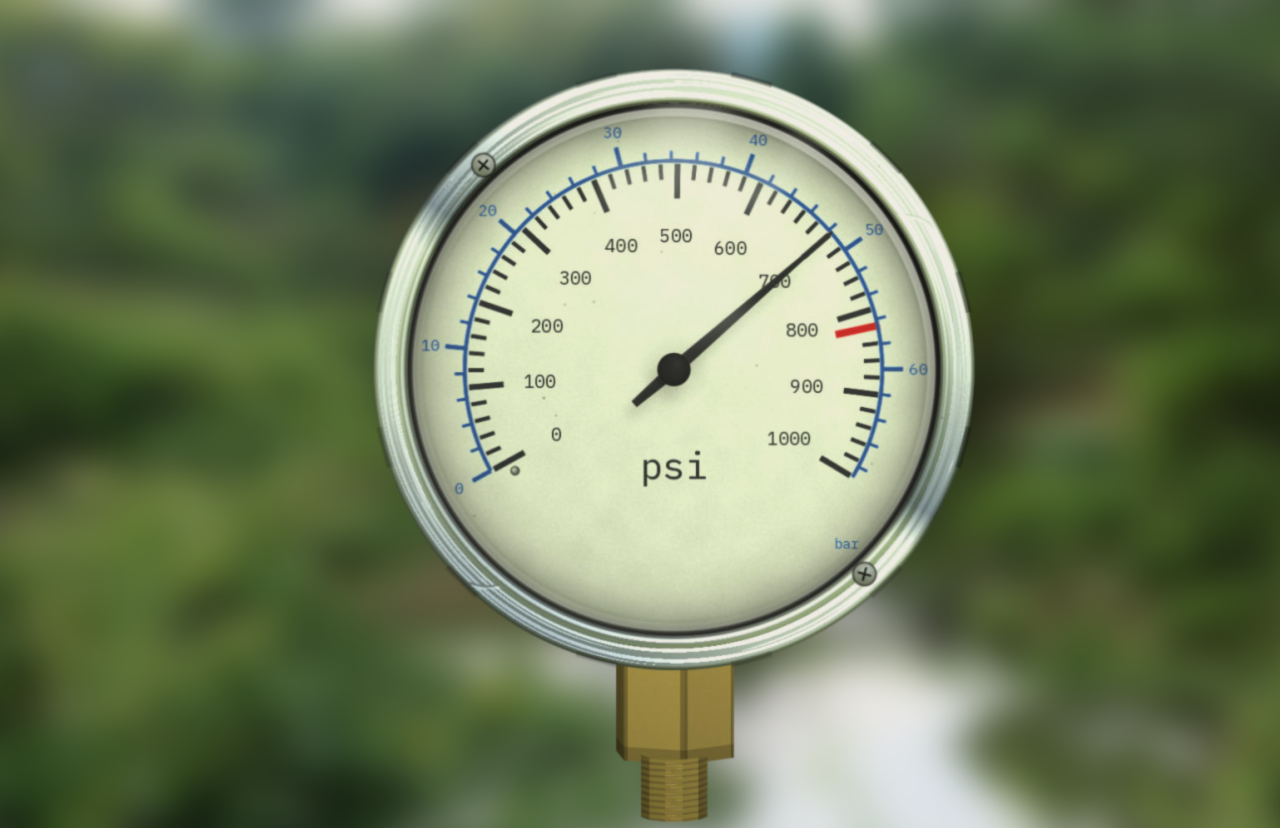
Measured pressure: 700 (psi)
